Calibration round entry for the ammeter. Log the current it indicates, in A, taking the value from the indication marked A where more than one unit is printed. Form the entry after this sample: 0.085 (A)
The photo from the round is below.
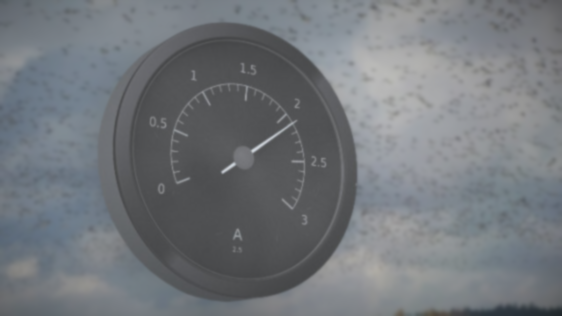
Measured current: 2.1 (A)
